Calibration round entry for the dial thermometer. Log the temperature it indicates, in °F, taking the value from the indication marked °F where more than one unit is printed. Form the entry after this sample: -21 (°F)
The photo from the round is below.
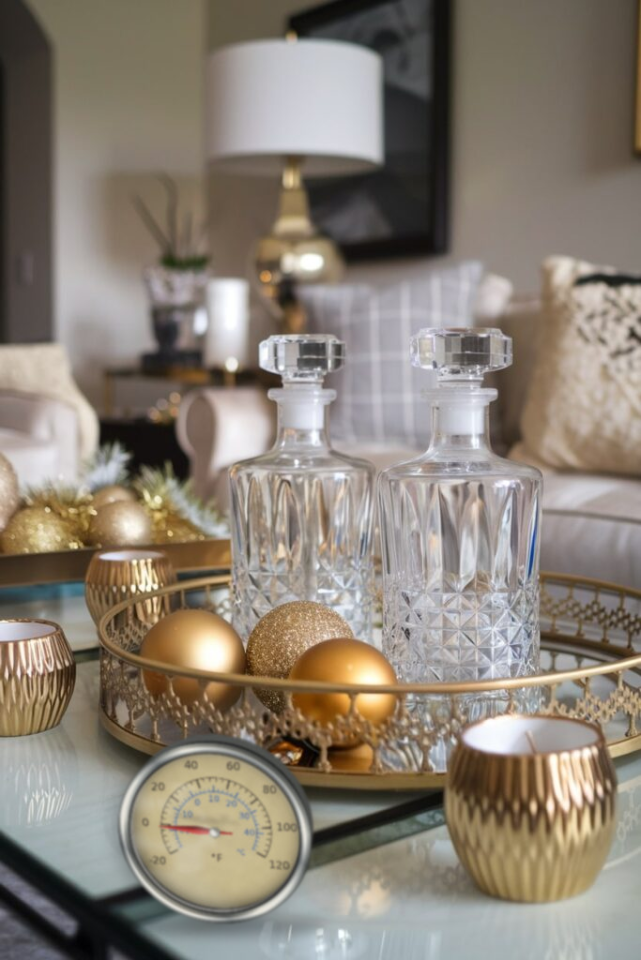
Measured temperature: 0 (°F)
